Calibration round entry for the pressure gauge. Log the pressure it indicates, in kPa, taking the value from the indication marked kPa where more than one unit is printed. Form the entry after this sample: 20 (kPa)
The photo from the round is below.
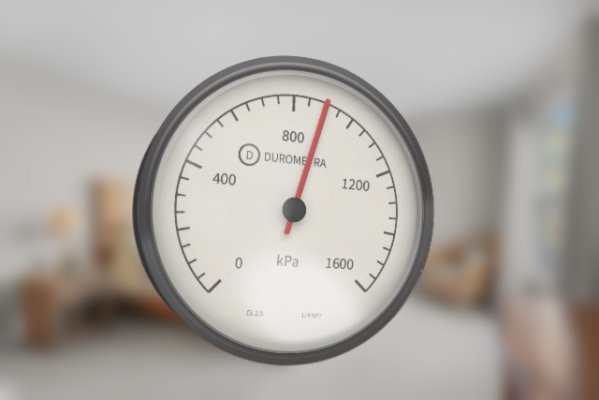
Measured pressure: 900 (kPa)
